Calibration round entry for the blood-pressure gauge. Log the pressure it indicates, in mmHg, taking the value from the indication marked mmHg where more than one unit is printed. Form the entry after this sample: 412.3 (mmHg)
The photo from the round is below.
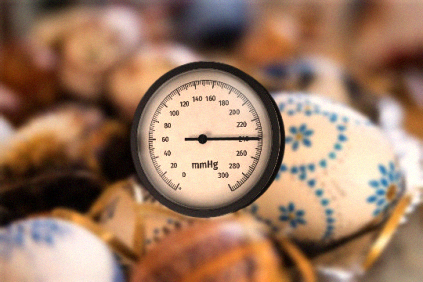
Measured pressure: 240 (mmHg)
